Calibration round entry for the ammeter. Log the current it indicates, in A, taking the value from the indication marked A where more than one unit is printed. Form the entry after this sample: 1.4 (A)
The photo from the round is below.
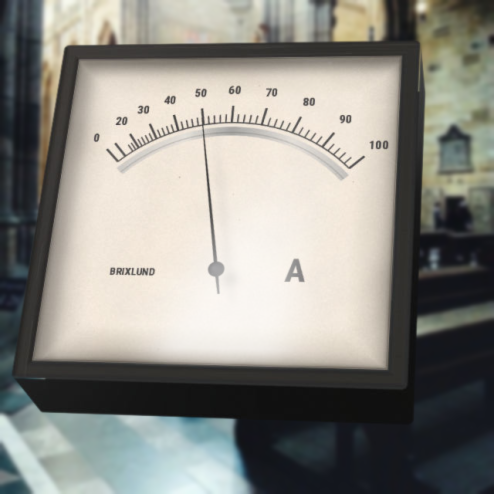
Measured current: 50 (A)
